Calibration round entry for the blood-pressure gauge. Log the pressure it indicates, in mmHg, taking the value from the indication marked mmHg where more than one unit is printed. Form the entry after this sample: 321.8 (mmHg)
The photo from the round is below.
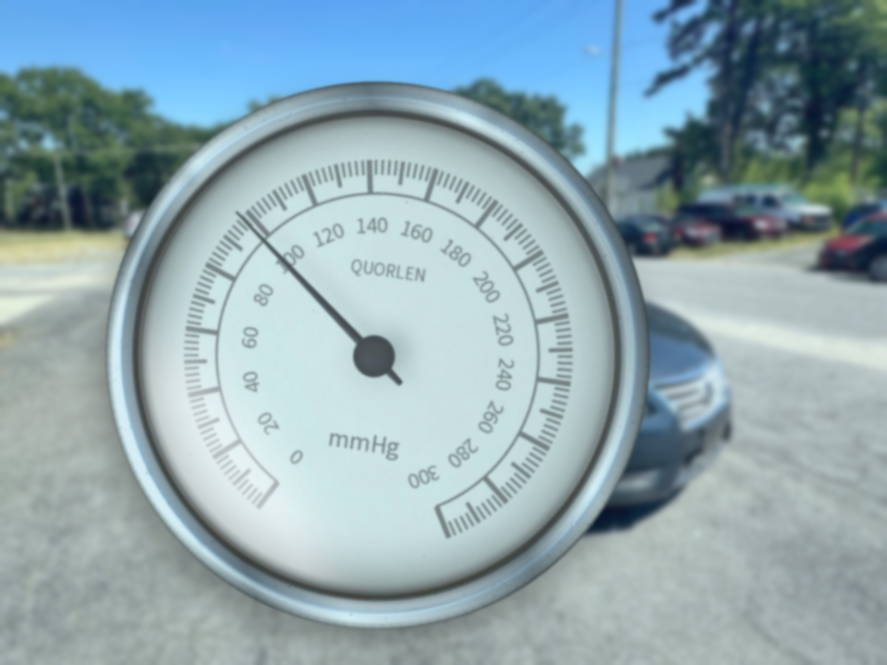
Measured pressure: 98 (mmHg)
